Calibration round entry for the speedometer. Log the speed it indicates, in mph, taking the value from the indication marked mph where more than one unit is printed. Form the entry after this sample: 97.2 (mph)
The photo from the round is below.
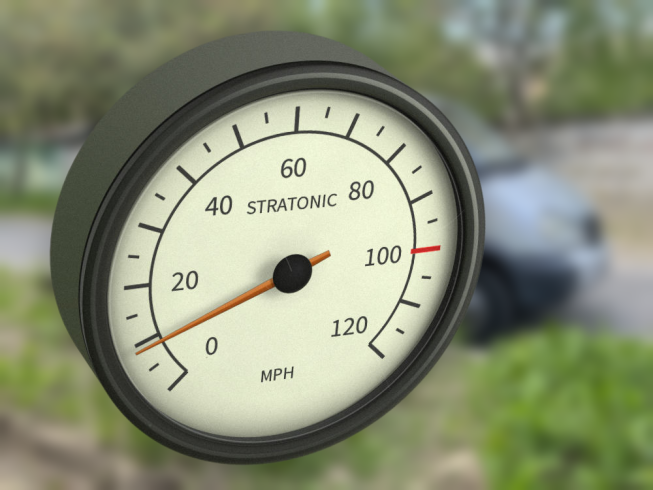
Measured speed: 10 (mph)
